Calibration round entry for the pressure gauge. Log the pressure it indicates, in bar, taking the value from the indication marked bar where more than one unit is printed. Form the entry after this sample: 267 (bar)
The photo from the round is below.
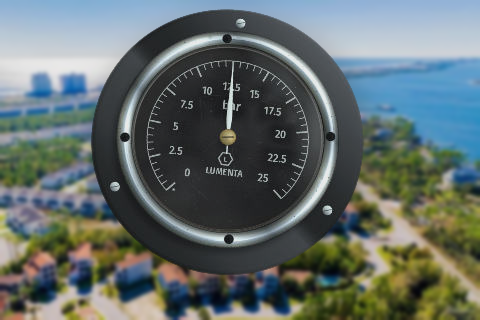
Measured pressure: 12.5 (bar)
